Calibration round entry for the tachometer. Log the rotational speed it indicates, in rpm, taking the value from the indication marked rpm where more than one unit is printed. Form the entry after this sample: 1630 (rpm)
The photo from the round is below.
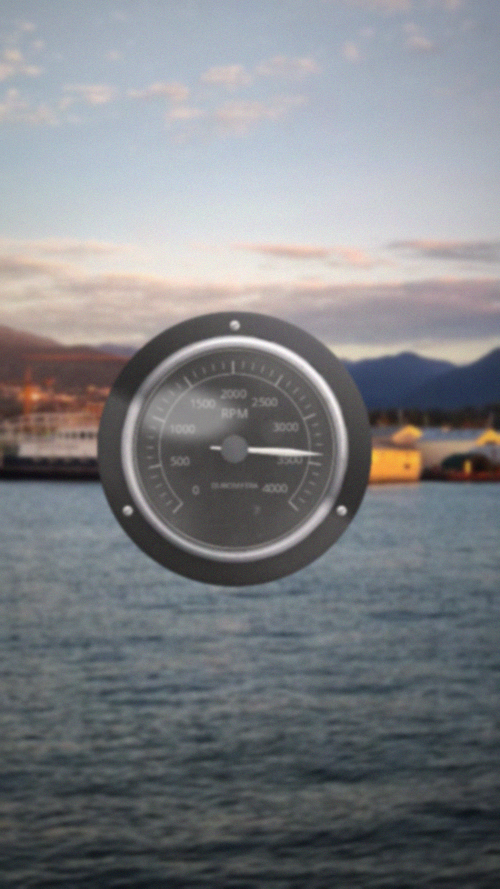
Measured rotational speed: 3400 (rpm)
